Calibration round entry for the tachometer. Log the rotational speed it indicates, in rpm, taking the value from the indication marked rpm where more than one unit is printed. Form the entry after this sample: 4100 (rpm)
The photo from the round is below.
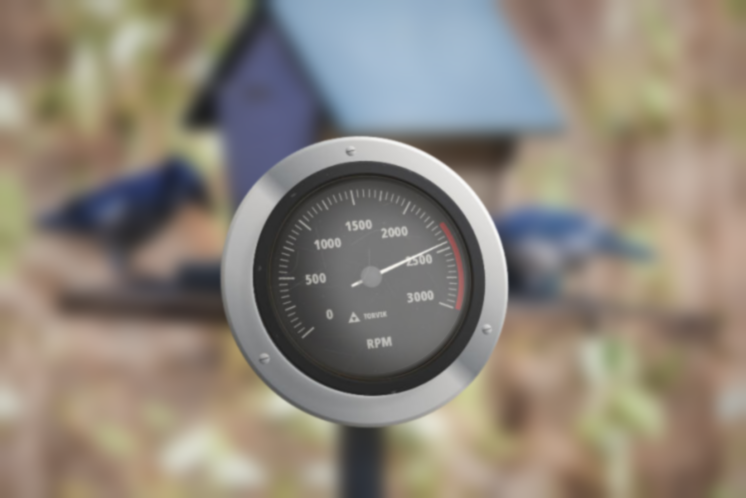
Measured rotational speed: 2450 (rpm)
